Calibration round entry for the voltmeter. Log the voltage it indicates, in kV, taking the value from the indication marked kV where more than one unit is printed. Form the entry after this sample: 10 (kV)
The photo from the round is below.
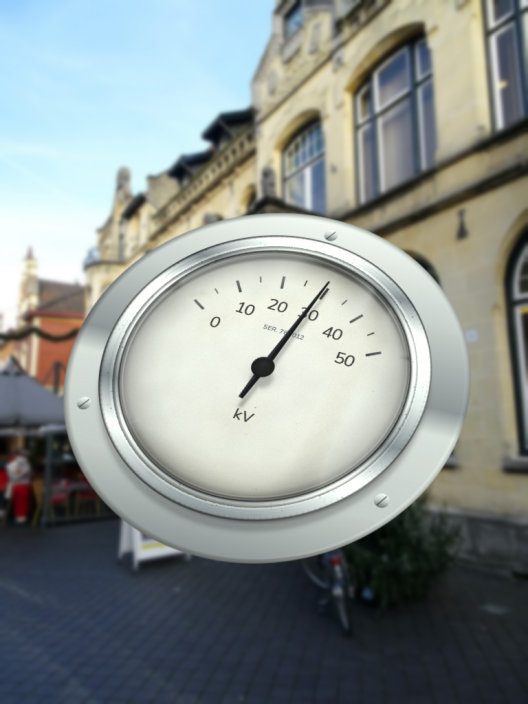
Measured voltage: 30 (kV)
